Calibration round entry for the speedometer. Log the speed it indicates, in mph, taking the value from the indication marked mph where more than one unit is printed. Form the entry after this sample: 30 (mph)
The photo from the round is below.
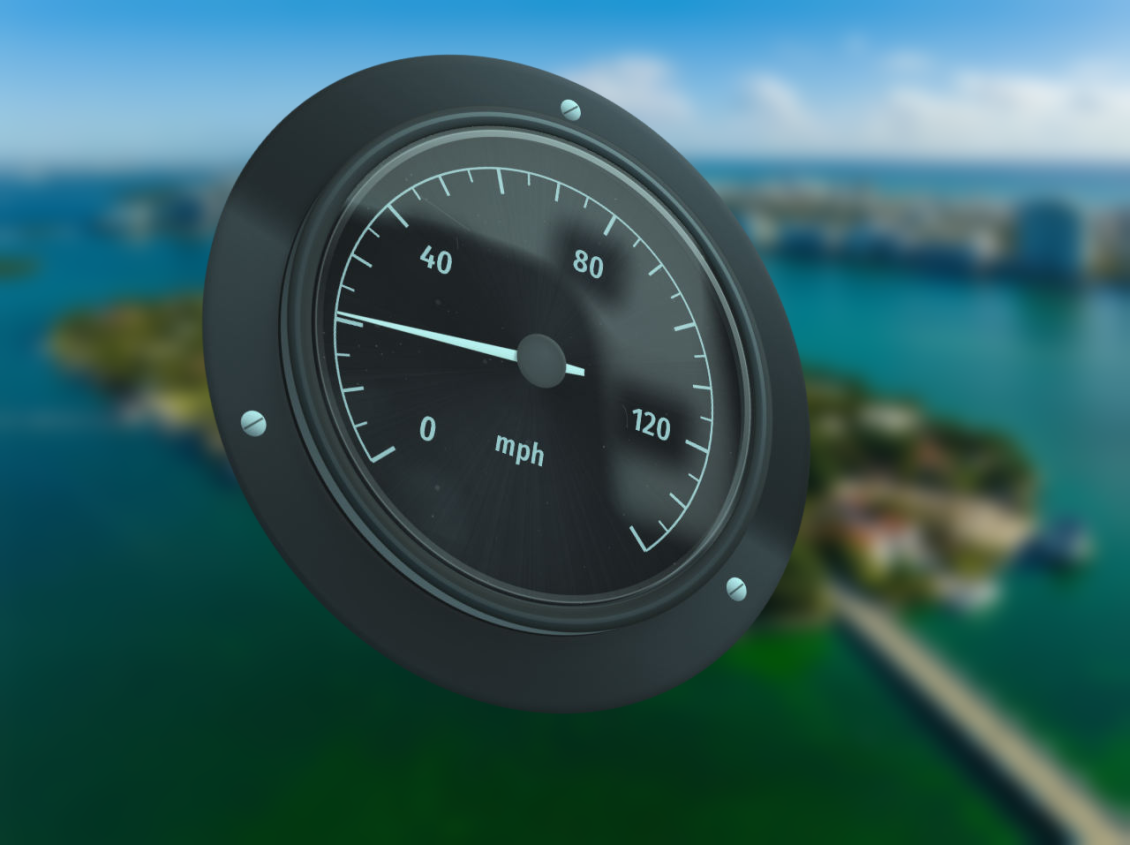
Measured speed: 20 (mph)
